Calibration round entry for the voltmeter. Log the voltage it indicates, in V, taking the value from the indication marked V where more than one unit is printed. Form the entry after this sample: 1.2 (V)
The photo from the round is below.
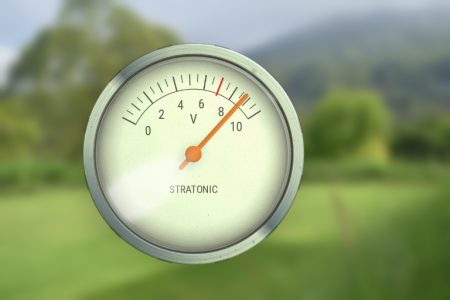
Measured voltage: 8.75 (V)
